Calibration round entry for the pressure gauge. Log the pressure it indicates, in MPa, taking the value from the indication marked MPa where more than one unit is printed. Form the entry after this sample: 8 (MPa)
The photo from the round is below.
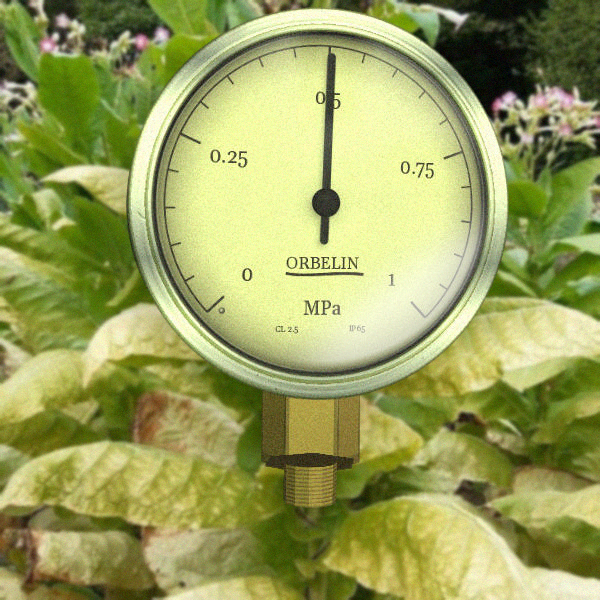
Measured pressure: 0.5 (MPa)
